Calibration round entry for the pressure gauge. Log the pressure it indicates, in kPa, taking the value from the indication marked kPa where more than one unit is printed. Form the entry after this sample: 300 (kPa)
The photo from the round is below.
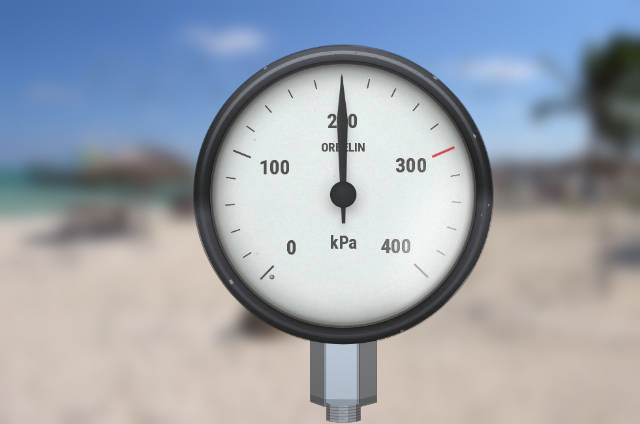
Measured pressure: 200 (kPa)
